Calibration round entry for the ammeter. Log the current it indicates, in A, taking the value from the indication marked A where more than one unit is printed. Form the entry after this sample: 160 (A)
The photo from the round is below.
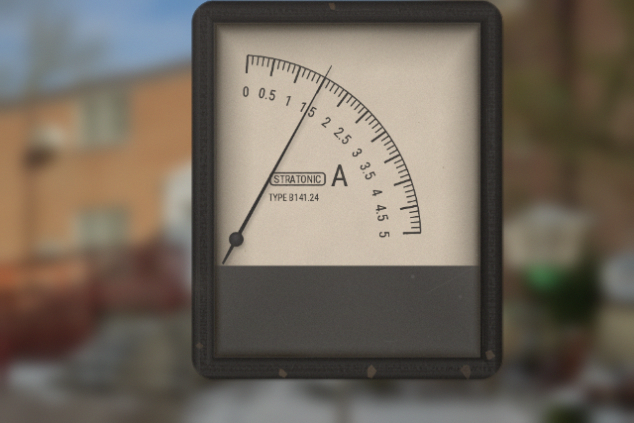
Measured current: 1.5 (A)
